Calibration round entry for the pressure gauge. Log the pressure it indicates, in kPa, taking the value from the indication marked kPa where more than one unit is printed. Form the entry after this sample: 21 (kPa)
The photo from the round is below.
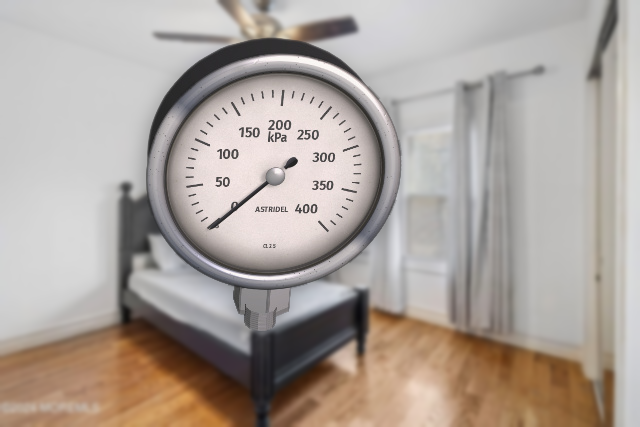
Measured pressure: 0 (kPa)
